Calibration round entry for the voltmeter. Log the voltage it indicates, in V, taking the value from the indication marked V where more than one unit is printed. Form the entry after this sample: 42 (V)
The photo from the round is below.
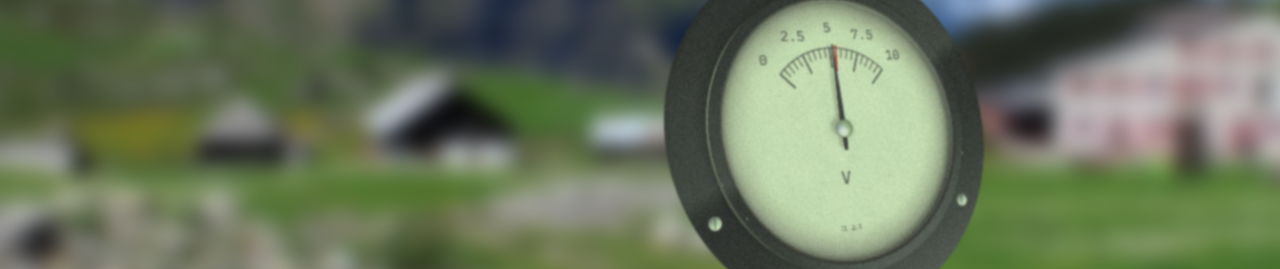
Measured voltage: 5 (V)
